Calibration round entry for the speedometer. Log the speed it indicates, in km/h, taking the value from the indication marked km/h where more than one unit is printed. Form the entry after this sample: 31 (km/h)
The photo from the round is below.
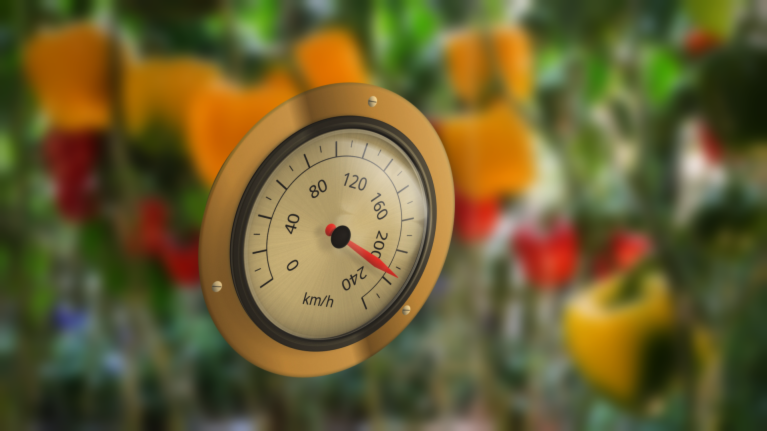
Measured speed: 215 (km/h)
